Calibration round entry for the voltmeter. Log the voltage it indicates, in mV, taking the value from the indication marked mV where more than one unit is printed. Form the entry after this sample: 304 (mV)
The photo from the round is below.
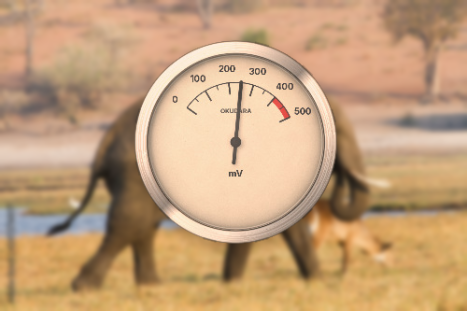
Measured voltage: 250 (mV)
